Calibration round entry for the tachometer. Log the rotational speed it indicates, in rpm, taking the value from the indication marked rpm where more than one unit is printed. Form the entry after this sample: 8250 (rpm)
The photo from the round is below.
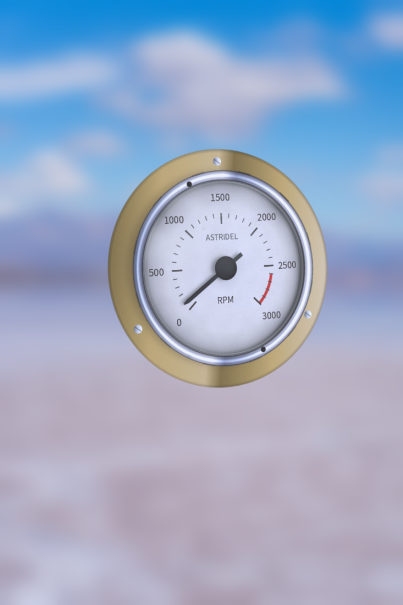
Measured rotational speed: 100 (rpm)
